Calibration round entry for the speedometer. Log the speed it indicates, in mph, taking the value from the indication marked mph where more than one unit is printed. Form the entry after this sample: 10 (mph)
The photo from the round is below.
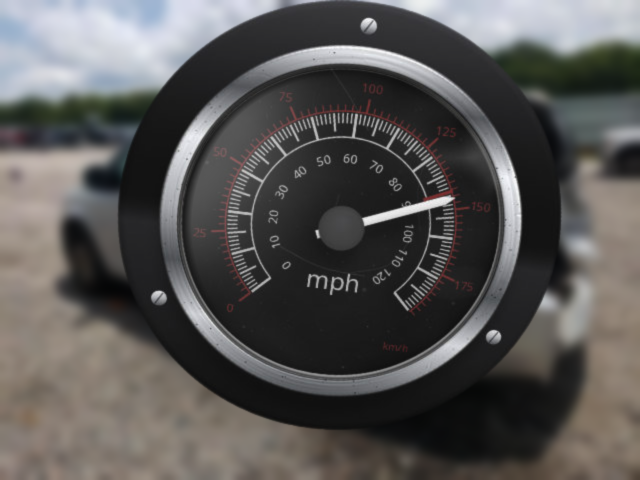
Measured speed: 90 (mph)
